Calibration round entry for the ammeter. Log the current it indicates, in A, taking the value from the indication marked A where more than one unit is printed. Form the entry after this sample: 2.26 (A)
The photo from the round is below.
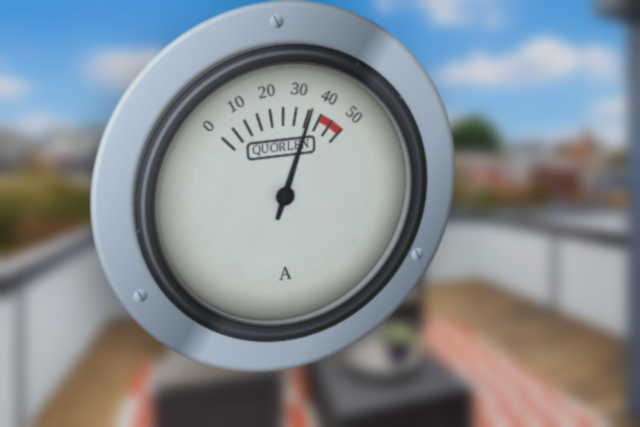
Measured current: 35 (A)
